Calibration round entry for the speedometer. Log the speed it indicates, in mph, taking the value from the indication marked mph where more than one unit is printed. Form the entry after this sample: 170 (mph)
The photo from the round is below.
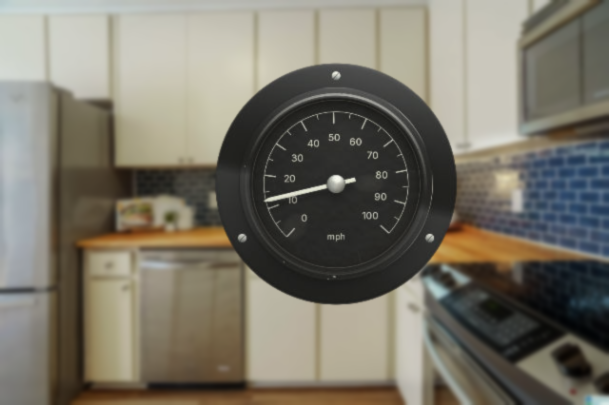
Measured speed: 12.5 (mph)
